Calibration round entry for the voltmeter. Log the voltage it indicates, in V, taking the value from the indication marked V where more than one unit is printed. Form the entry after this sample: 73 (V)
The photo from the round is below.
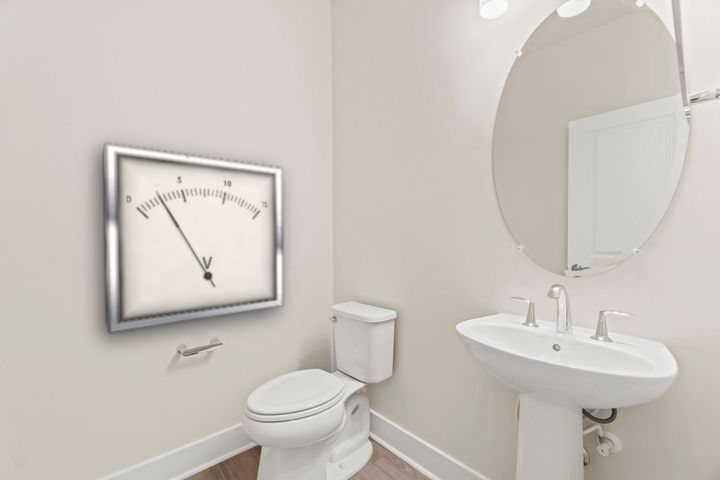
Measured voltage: 2.5 (V)
